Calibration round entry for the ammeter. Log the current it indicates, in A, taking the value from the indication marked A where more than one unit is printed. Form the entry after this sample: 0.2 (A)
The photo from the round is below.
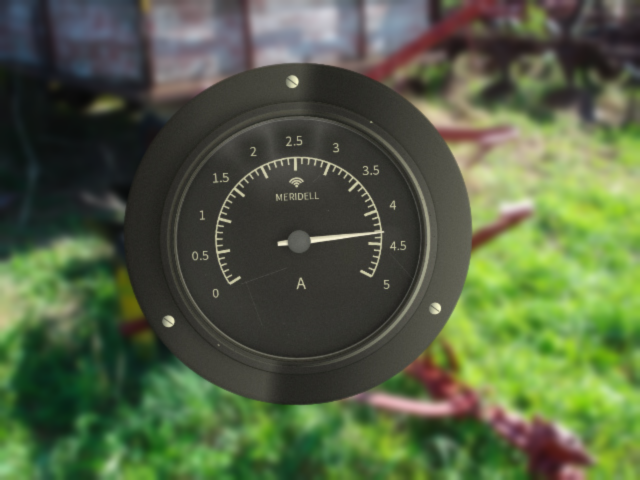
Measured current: 4.3 (A)
